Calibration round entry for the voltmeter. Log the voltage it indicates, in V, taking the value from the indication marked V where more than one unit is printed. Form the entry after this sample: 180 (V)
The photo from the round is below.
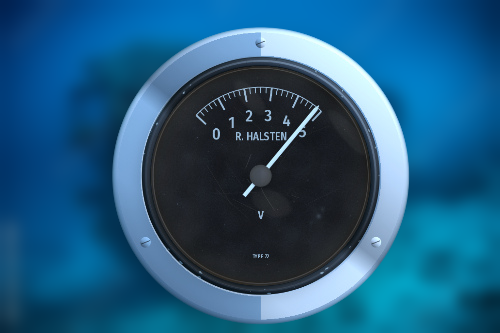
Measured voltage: 4.8 (V)
